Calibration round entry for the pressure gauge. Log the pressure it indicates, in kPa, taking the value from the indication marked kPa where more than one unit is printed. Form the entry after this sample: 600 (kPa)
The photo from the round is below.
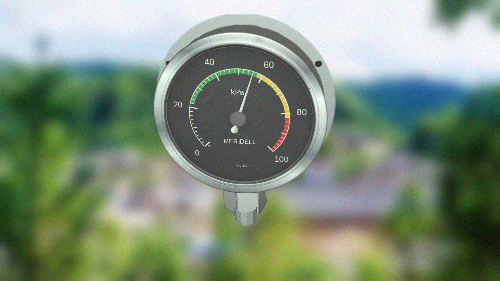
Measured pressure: 56 (kPa)
